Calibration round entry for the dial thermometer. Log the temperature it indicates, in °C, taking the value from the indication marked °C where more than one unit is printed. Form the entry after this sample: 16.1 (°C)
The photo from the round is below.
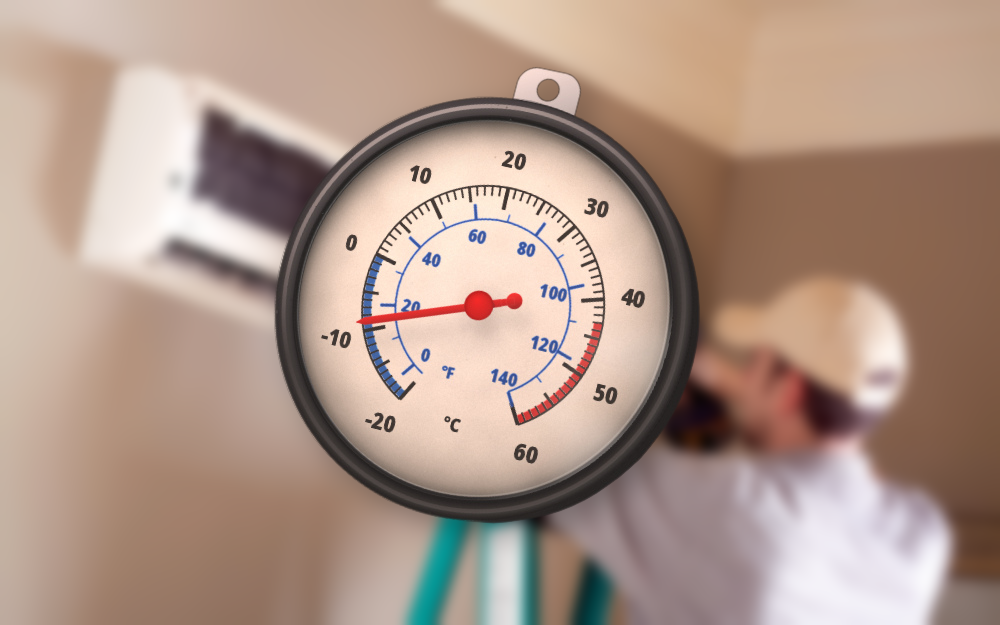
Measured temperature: -9 (°C)
